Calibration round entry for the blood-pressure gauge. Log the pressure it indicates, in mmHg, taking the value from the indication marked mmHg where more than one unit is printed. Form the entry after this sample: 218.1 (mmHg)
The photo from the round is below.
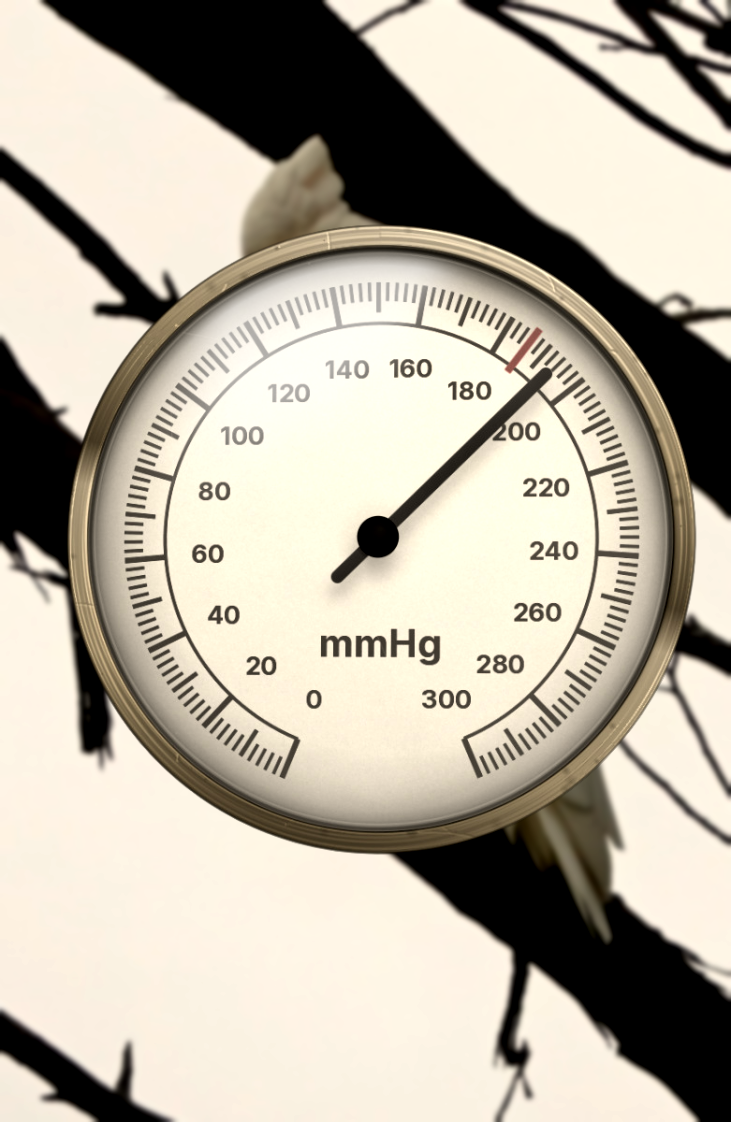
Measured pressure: 194 (mmHg)
